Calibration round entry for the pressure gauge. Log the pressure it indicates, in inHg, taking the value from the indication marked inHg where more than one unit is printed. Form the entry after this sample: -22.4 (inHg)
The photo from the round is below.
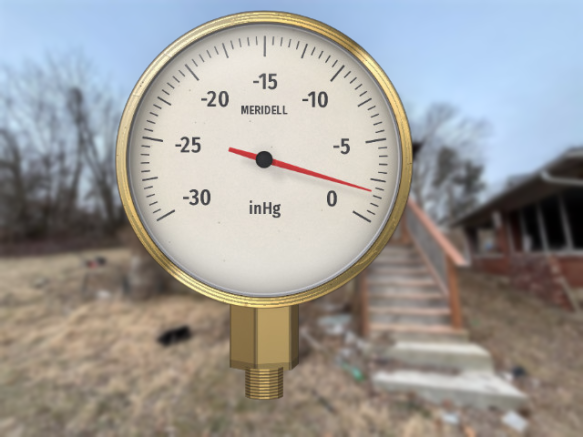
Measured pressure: -1.75 (inHg)
